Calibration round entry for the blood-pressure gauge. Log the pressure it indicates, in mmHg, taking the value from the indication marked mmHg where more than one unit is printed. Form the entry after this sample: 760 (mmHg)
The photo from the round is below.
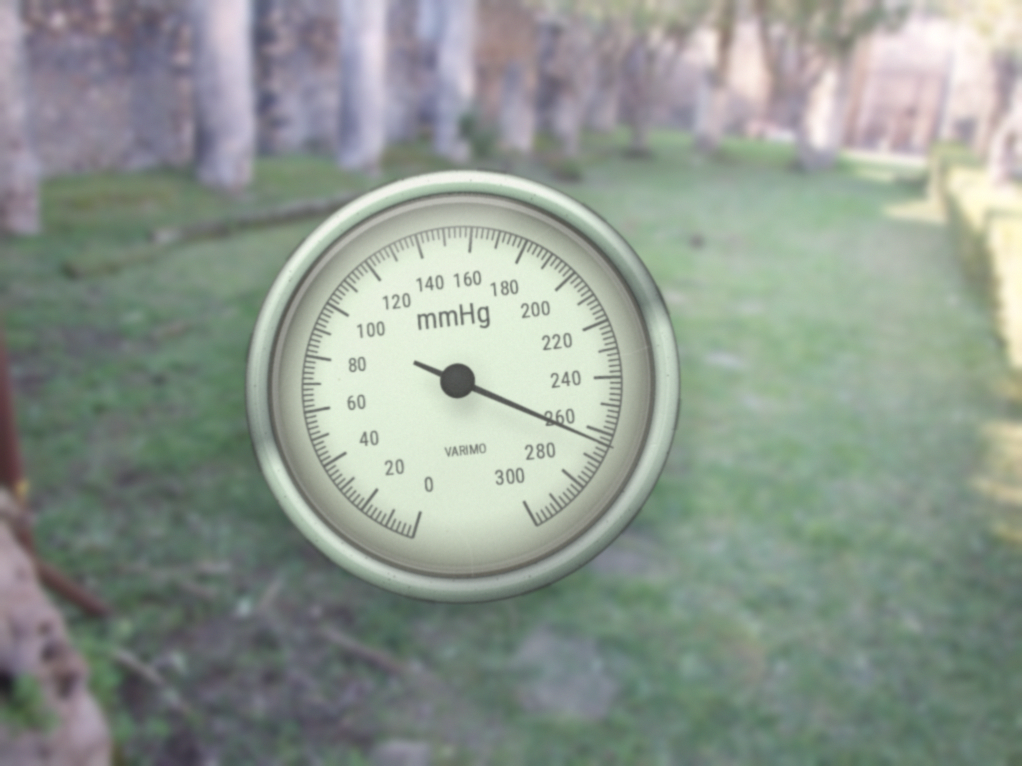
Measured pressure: 264 (mmHg)
